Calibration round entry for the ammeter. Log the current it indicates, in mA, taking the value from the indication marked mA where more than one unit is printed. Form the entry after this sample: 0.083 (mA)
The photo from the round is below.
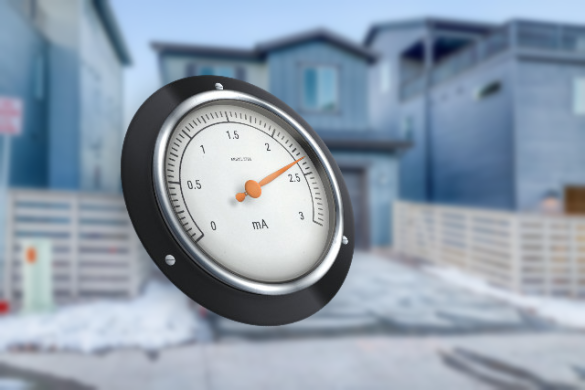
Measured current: 2.35 (mA)
